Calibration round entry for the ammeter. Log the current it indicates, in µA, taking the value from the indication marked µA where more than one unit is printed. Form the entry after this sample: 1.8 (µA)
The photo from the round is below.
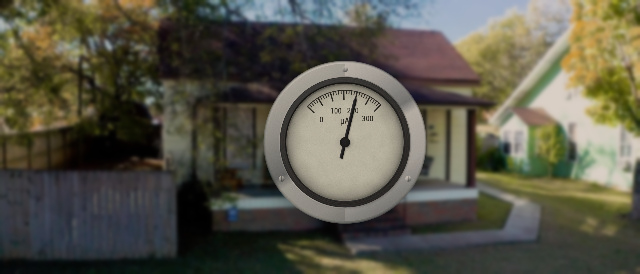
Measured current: 200 (µA)
